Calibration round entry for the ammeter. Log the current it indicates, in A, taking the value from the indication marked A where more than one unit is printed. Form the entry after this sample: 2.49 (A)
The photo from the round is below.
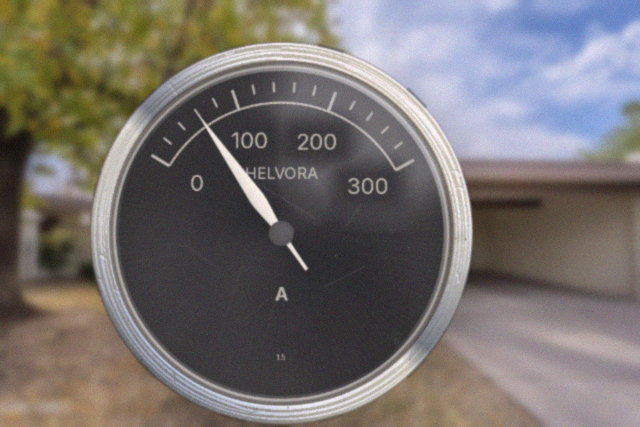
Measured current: 60 (A)
